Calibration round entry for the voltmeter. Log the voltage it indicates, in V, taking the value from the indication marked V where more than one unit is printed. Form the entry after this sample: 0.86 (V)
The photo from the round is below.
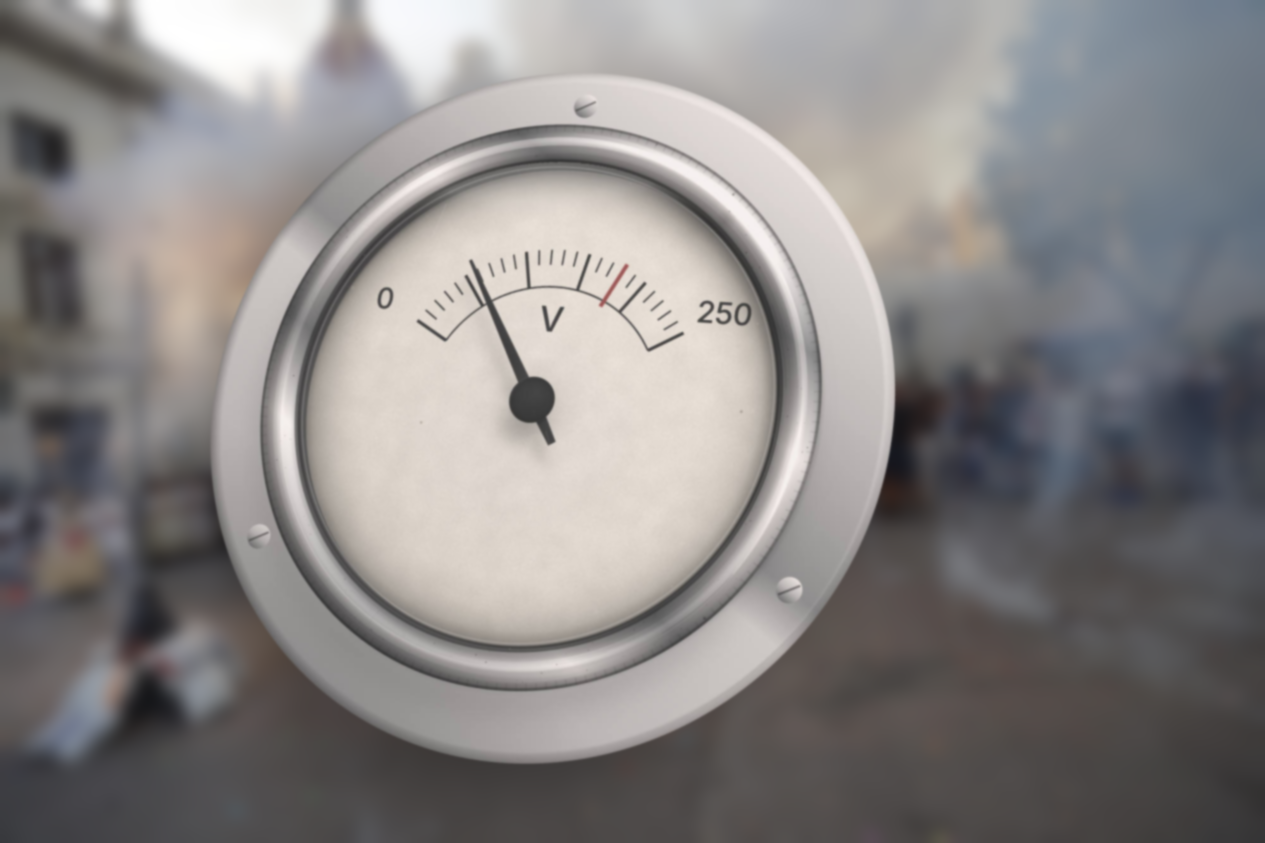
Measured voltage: 60 (V)
